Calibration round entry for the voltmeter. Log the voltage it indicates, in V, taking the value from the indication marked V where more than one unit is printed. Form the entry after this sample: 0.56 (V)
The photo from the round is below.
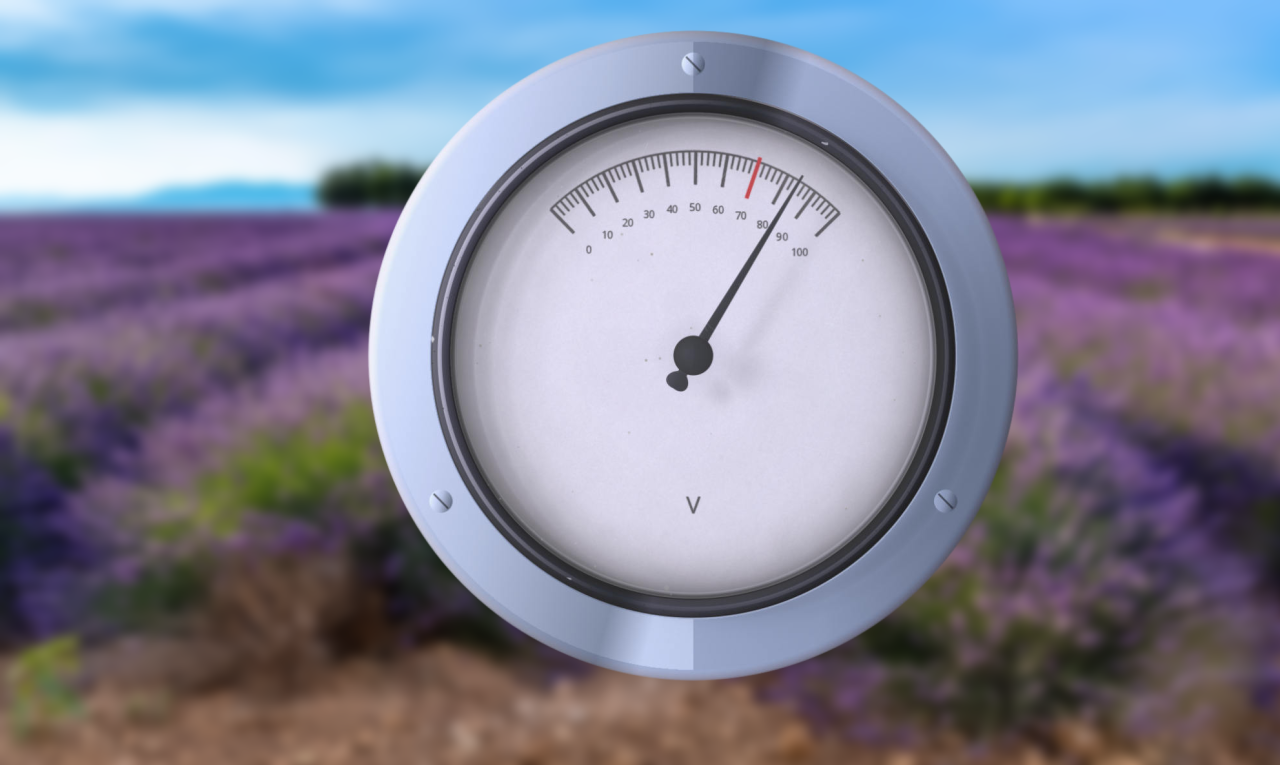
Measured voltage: 84 (V)
